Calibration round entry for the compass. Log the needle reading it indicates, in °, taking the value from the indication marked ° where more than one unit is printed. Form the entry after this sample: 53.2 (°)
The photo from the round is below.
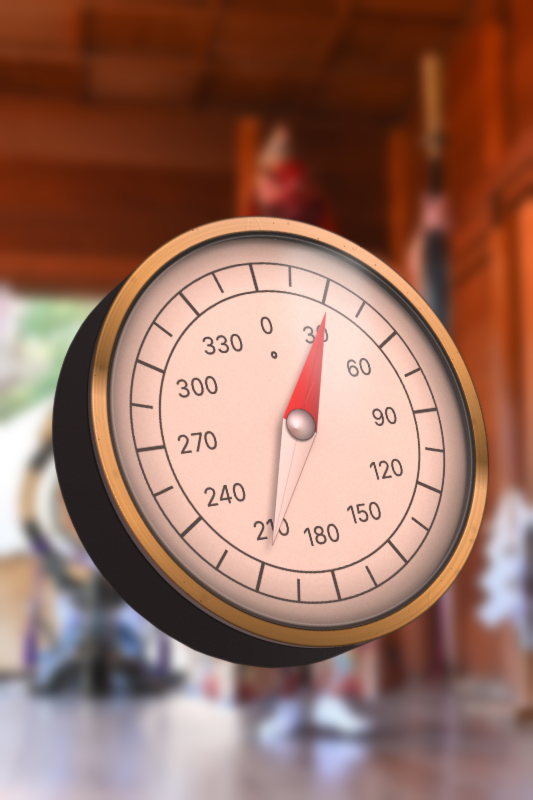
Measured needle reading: 30 (°)
